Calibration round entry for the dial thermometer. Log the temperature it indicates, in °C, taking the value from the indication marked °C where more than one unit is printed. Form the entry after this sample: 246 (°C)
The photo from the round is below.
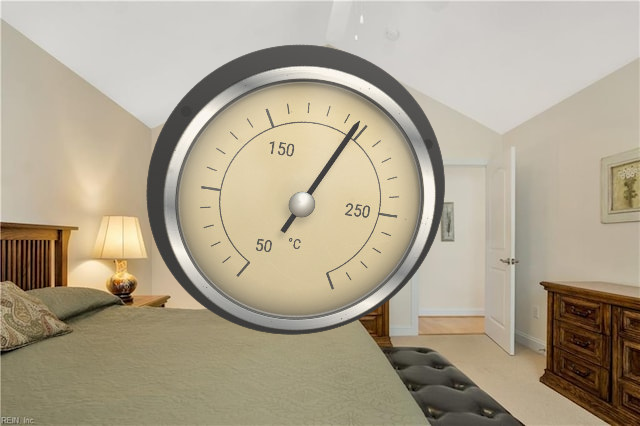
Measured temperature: 195 (°C)
